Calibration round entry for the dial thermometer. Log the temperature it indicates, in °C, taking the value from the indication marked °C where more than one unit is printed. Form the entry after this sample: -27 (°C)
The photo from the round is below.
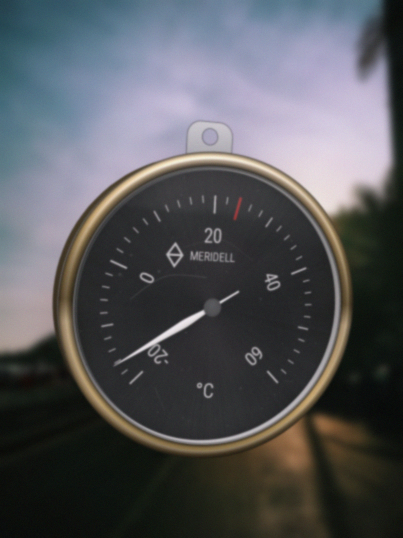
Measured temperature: -16 (°C)
